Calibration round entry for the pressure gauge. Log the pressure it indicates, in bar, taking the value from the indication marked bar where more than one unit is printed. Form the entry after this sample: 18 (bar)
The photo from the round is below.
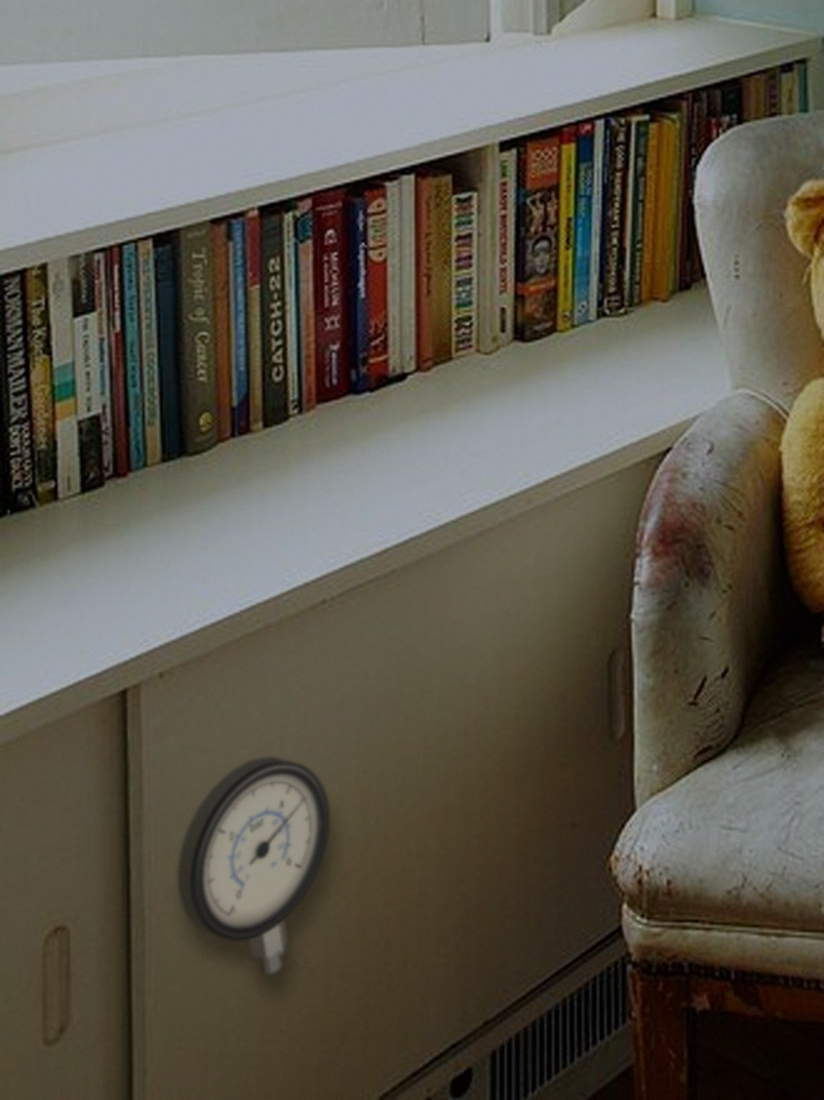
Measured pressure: 4.5 (bar)
